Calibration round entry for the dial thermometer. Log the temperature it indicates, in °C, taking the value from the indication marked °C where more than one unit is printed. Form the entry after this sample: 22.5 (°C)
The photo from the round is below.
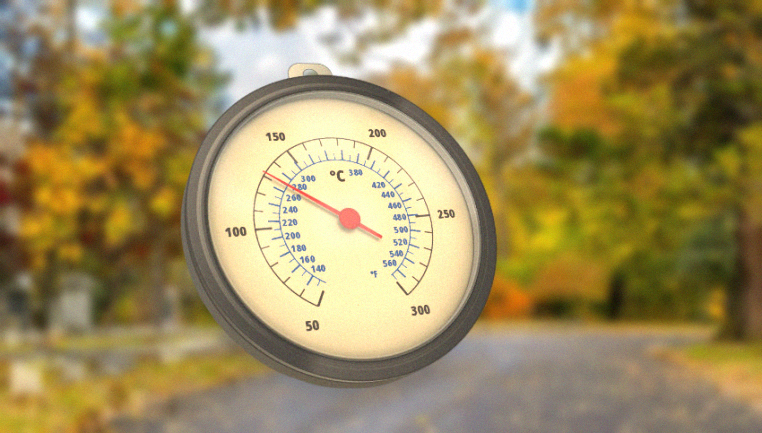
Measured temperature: 130 (°C)
